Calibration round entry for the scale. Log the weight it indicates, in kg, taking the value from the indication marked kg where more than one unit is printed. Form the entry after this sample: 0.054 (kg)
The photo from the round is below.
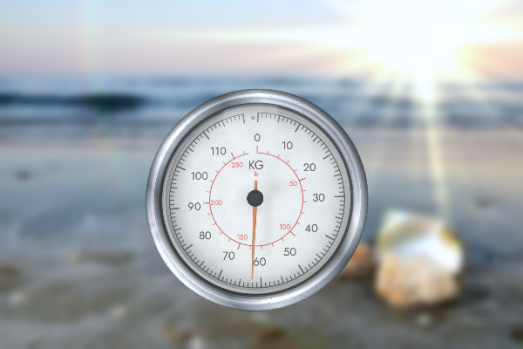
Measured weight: 62 (kg)
